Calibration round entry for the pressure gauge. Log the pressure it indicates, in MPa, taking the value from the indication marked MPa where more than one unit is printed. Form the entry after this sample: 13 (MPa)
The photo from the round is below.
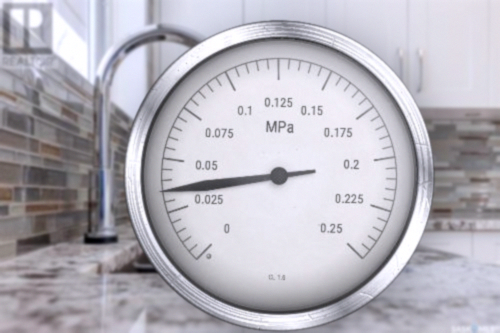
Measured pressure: 0.035 (MPa)
